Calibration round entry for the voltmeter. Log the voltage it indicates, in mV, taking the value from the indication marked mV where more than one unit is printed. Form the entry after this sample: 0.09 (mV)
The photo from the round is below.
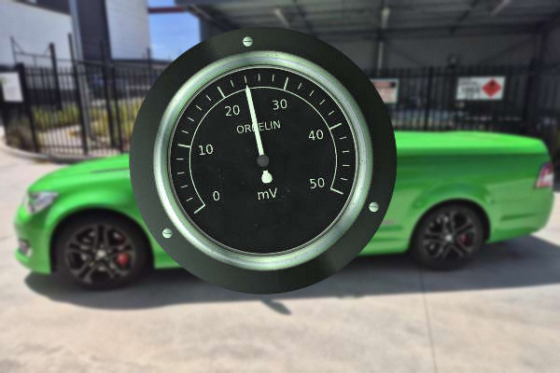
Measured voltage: 24 (mV)
